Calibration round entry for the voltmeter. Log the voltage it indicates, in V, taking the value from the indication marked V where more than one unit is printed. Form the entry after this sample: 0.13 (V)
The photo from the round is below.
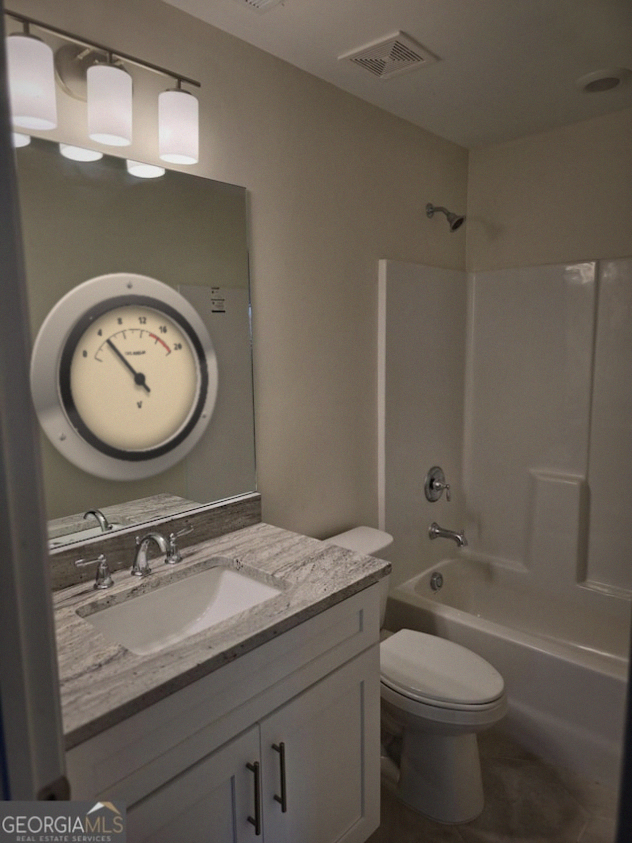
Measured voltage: 4 (V)
